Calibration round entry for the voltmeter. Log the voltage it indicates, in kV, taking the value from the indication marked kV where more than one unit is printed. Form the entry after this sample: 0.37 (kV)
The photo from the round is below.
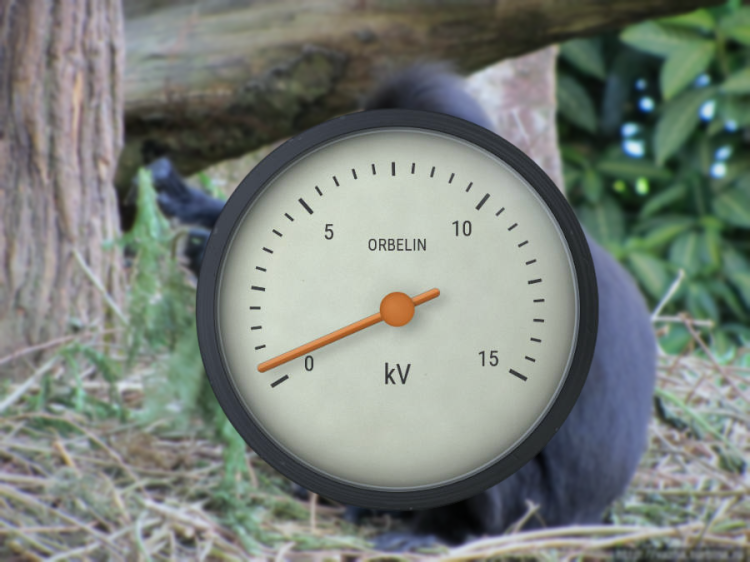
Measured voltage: 0.5 (kV)
